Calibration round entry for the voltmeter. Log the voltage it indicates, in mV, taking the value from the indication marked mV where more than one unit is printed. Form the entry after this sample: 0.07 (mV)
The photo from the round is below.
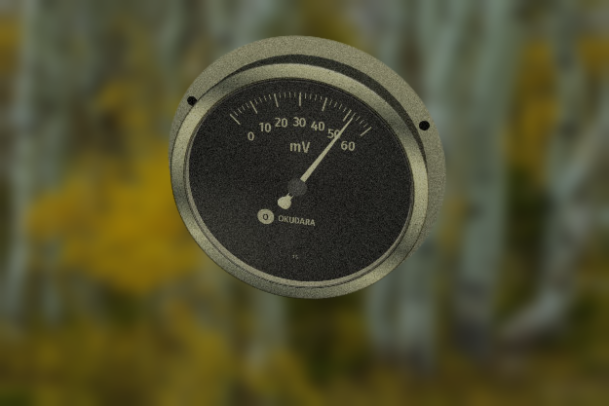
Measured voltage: 52 (mV)
